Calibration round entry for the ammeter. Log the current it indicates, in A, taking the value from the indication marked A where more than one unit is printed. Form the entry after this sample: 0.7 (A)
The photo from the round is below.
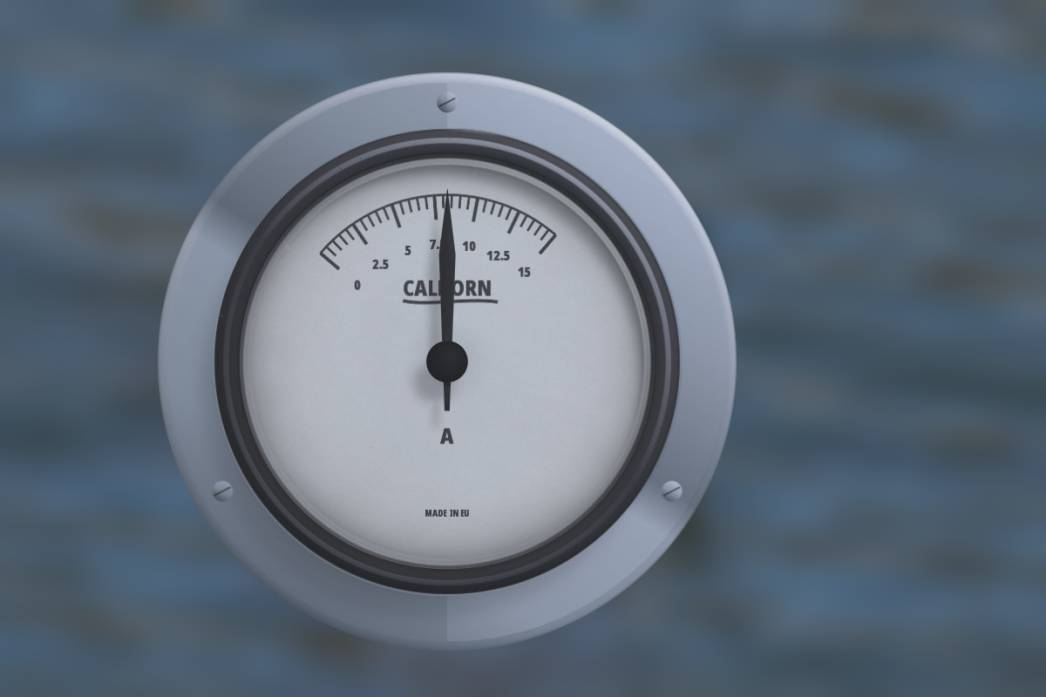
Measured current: 8.25 (A)
